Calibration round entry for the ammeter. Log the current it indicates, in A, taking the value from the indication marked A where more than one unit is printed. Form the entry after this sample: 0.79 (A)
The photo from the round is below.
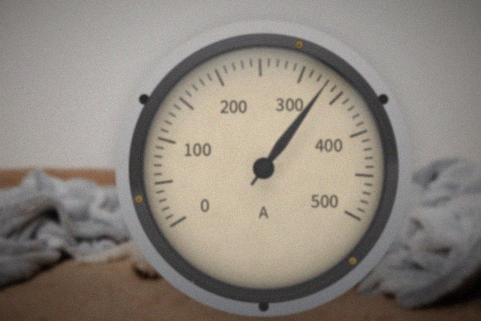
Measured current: 330 (A)
